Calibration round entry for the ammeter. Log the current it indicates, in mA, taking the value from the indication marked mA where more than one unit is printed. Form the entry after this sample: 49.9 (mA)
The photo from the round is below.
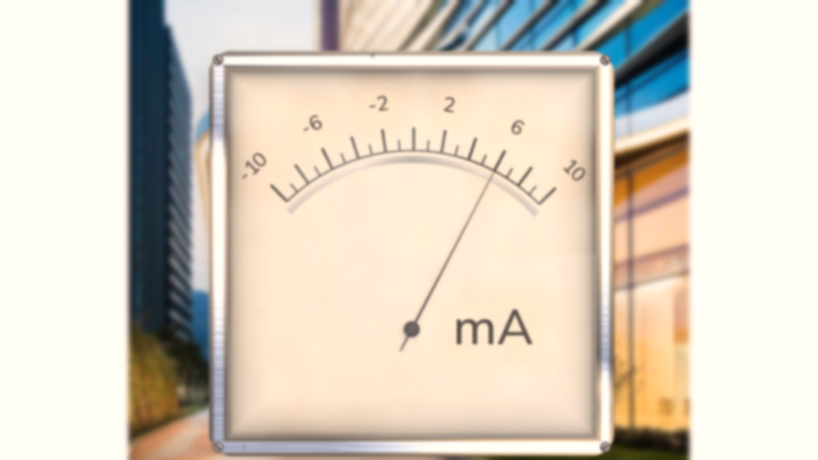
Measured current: 6 (mA)
